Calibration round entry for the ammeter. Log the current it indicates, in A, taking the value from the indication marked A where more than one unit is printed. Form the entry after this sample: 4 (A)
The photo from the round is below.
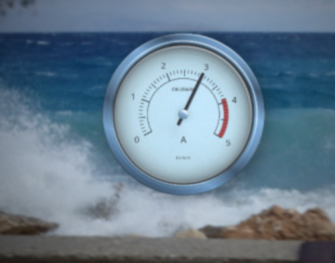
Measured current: 3 (A)
